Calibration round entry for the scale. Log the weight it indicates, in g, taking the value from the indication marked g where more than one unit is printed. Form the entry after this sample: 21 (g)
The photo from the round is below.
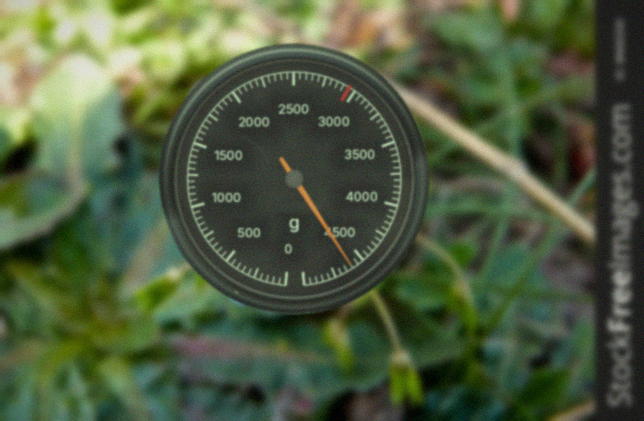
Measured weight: 4600 (g)
